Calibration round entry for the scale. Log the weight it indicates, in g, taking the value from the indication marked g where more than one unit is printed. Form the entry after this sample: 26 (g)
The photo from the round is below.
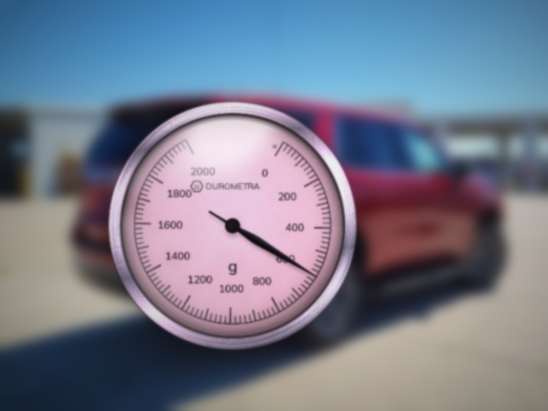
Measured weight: 600 (g)
